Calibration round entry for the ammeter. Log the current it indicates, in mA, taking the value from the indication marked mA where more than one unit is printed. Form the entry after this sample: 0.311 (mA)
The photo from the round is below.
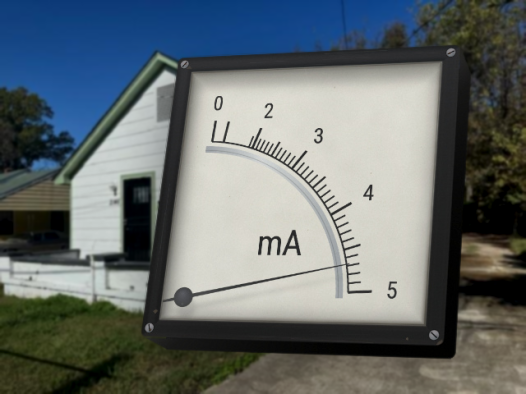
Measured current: 4.7 (mA)
